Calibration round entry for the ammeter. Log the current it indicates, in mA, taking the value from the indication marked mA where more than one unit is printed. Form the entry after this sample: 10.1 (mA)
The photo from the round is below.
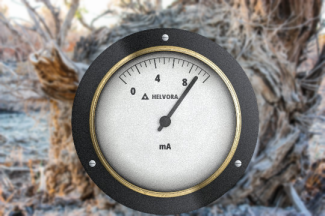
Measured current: 9 (mA)
